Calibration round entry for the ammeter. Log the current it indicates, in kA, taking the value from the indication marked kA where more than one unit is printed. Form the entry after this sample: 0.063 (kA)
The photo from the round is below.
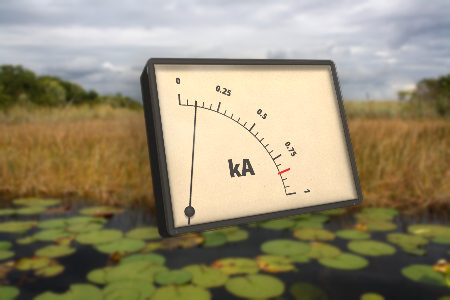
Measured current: 0.1 (kA)
